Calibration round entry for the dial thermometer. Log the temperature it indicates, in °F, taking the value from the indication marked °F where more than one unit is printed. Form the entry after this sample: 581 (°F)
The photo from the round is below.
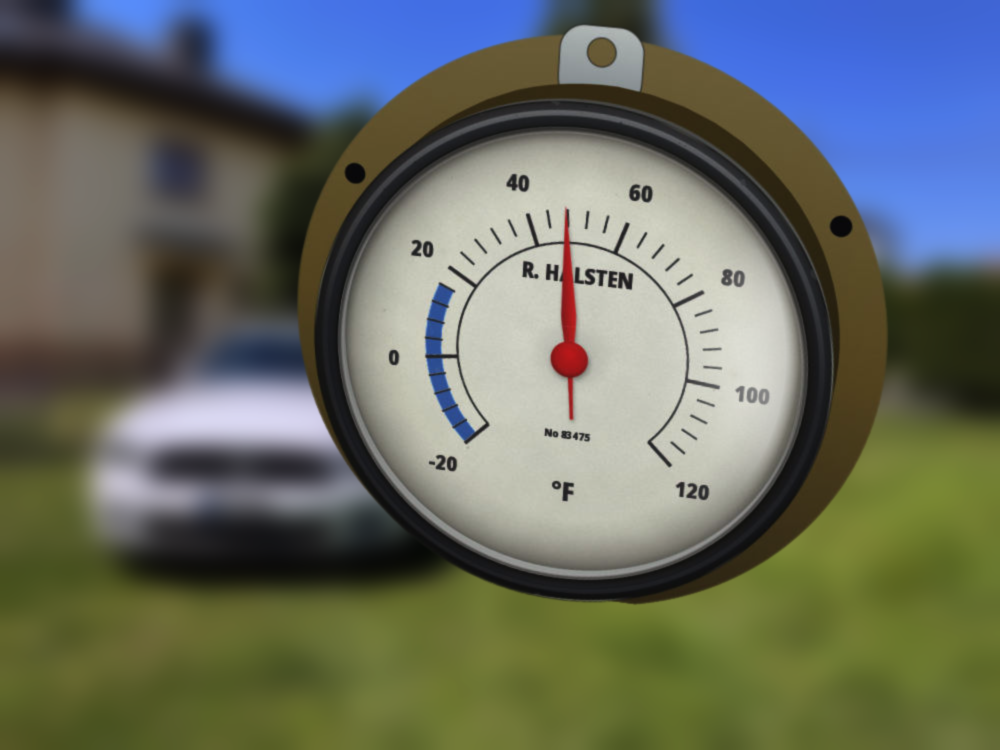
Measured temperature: 48 (°F)
